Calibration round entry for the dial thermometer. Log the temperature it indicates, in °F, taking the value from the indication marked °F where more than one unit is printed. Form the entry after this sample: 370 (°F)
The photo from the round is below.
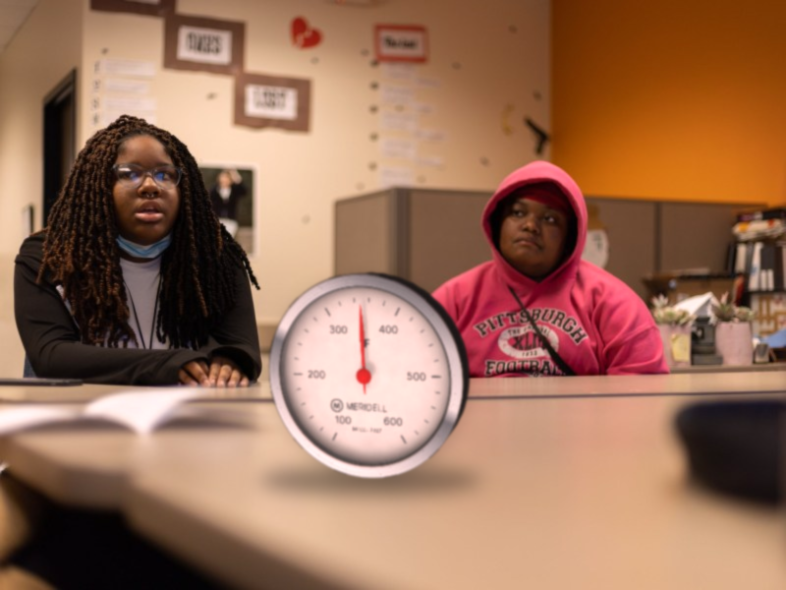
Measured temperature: 350 (°F)
